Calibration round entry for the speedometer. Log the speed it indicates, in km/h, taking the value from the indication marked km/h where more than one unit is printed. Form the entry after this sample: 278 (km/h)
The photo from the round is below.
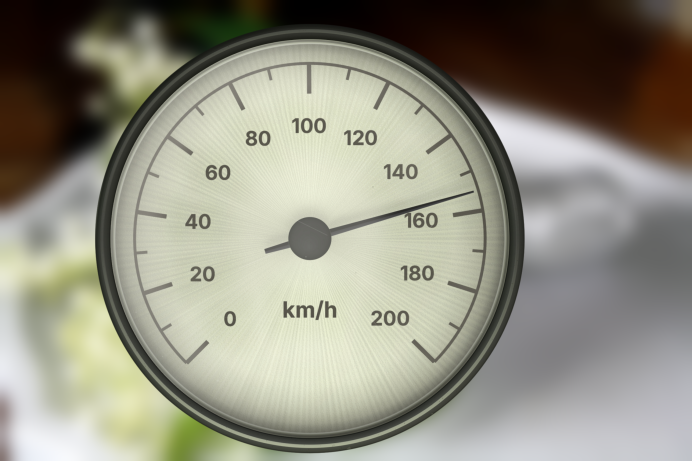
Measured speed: 155 (km/h)
